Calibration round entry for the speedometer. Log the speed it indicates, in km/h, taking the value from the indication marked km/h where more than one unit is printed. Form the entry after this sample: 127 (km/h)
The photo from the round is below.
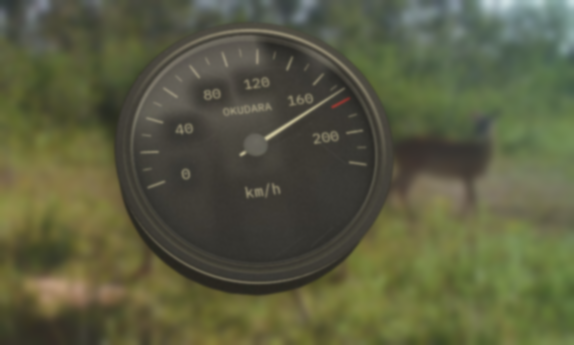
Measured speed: 175 (km/h)
